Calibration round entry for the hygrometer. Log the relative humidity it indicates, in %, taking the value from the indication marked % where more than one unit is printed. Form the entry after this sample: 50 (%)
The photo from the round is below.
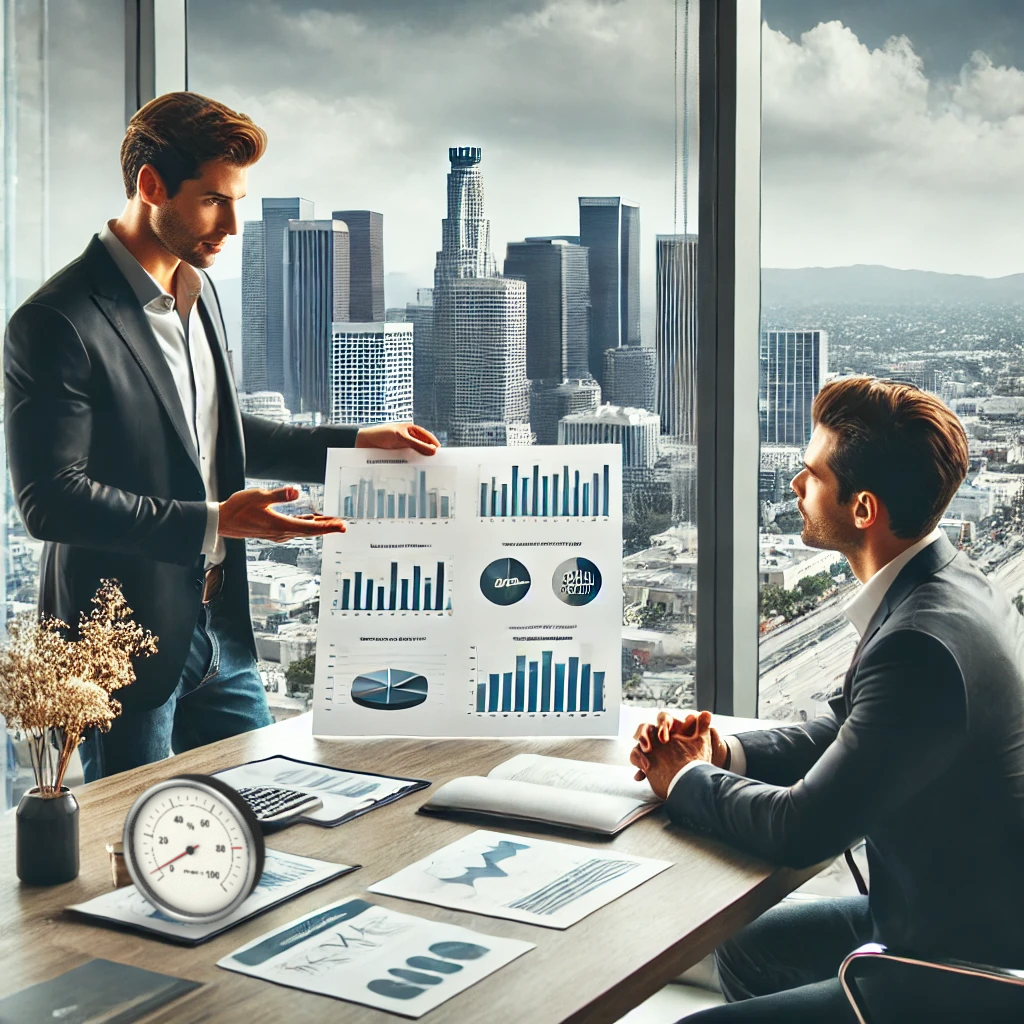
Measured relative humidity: 4 (%)
